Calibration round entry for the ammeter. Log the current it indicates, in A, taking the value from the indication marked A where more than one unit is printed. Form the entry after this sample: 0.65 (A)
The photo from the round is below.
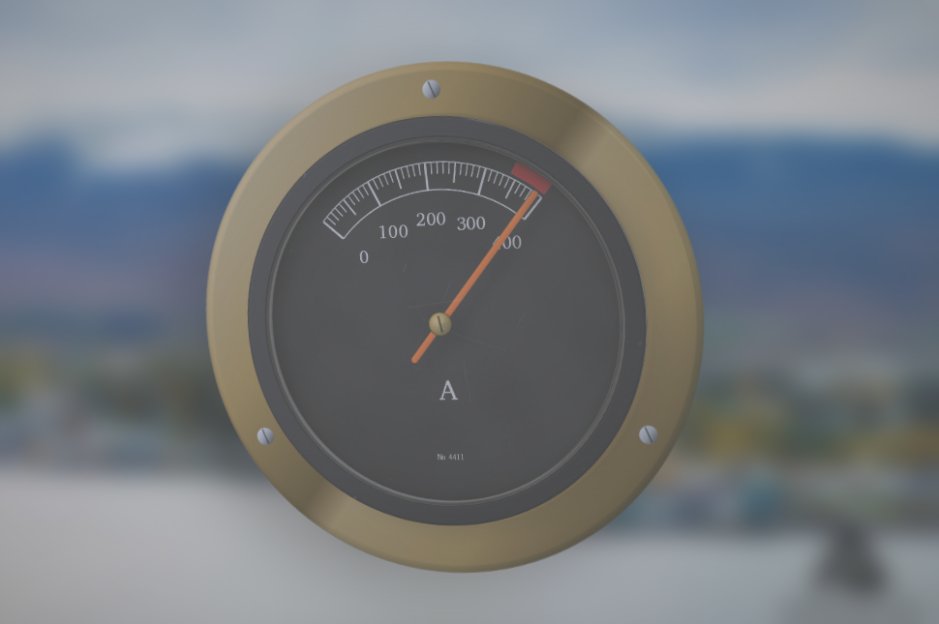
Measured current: 390 (A)
